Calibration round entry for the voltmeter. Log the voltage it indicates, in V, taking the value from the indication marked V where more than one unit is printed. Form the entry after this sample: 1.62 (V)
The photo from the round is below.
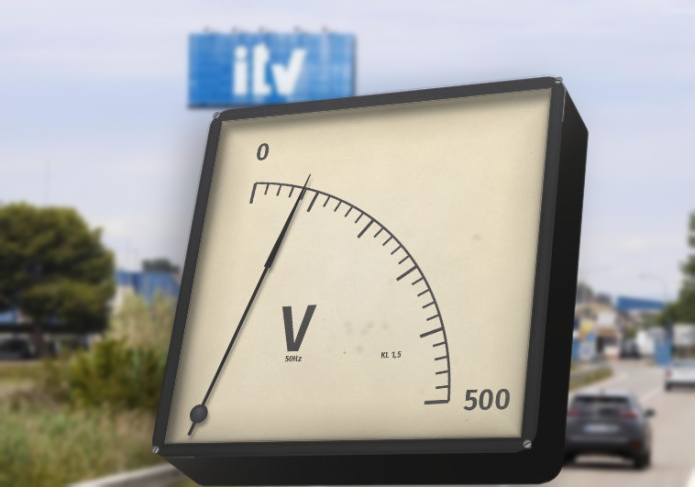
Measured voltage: 80 (V)
